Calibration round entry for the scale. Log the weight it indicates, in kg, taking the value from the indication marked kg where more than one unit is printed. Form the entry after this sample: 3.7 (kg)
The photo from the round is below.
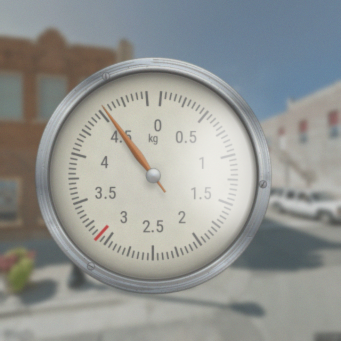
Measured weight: 4.55 (kg)
